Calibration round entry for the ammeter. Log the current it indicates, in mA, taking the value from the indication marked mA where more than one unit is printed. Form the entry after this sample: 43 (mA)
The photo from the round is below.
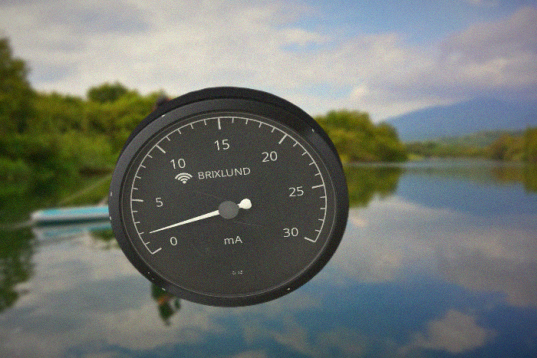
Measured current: 2 (mA)
